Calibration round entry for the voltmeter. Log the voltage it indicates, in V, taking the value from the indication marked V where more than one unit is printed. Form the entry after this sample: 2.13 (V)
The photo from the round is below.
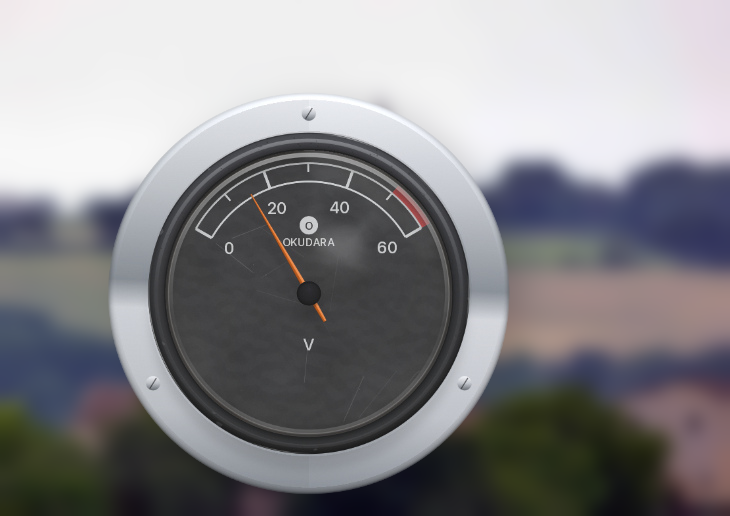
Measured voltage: 15 (V)
